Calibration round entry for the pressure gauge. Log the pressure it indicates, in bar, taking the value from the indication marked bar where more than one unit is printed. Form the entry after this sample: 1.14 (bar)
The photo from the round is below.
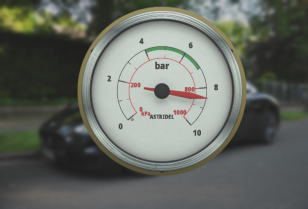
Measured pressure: 8.5 (bar)
